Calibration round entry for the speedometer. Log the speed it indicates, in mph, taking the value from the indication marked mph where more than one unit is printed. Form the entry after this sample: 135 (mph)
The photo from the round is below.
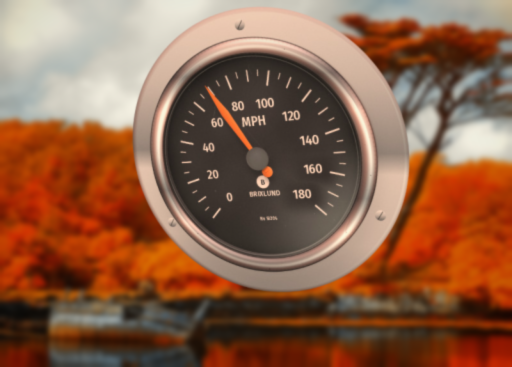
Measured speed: 70 (mph)
